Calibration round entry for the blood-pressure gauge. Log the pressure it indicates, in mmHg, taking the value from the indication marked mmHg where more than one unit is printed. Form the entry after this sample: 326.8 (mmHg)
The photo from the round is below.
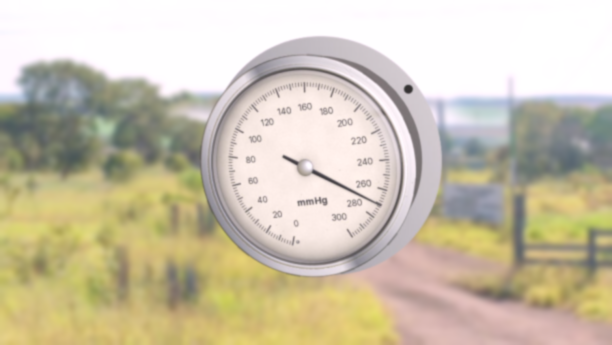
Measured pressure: 270 (mmHg)
